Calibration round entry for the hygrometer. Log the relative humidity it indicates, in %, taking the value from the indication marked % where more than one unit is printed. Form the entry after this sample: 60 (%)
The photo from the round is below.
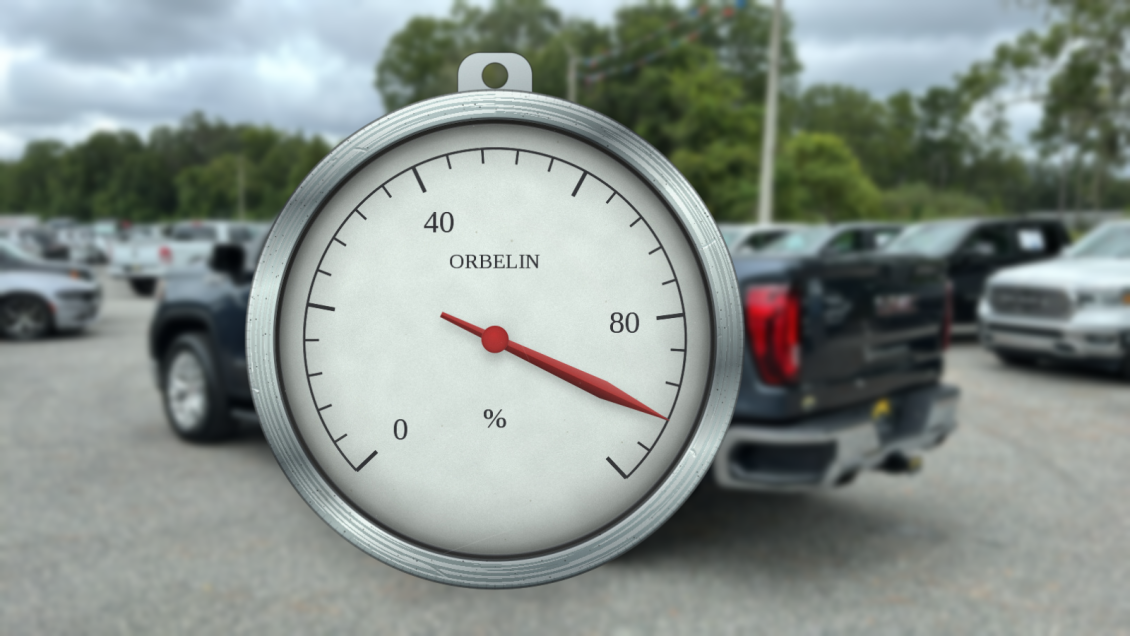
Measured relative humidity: 92 (%)
